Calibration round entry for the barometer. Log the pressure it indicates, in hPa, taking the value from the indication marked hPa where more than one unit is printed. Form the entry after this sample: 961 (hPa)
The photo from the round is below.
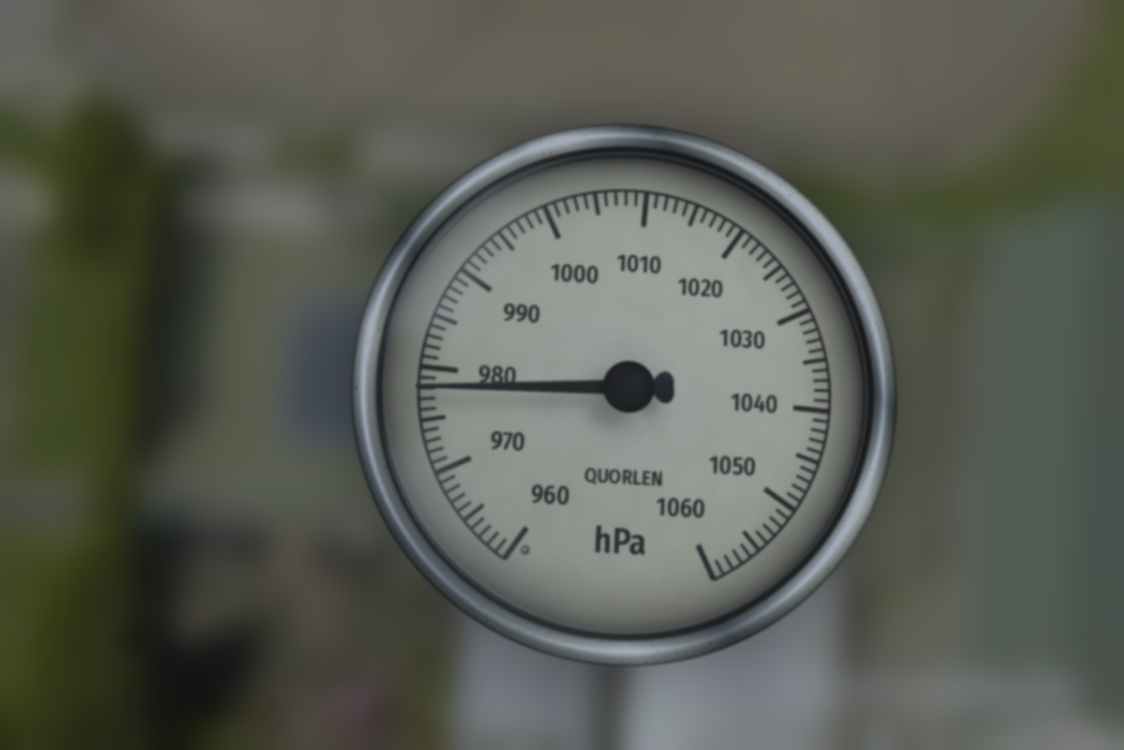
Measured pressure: 978 (hPa)
